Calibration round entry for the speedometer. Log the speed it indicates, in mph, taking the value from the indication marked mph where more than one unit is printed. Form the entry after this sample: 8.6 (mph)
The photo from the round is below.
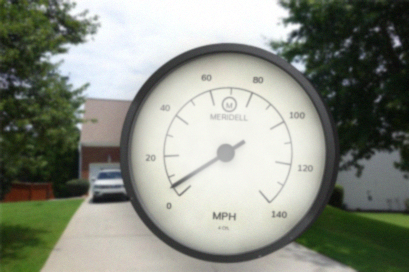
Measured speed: 5 (mph)
